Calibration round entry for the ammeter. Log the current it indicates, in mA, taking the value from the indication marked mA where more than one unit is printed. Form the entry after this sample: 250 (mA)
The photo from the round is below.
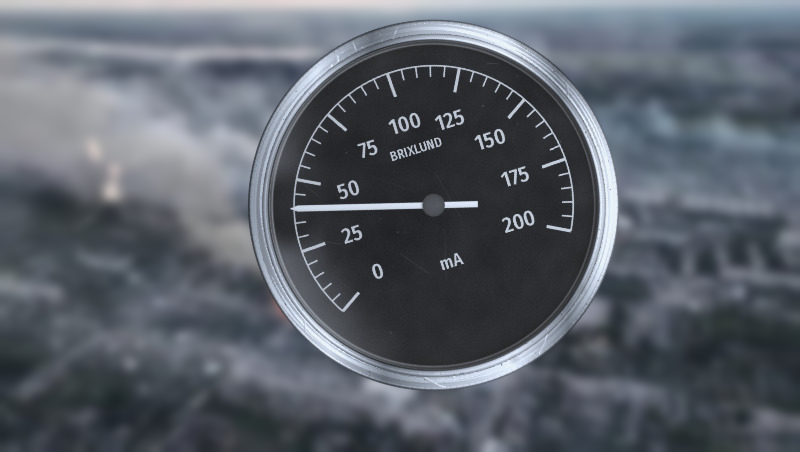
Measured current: 40 (mA)
